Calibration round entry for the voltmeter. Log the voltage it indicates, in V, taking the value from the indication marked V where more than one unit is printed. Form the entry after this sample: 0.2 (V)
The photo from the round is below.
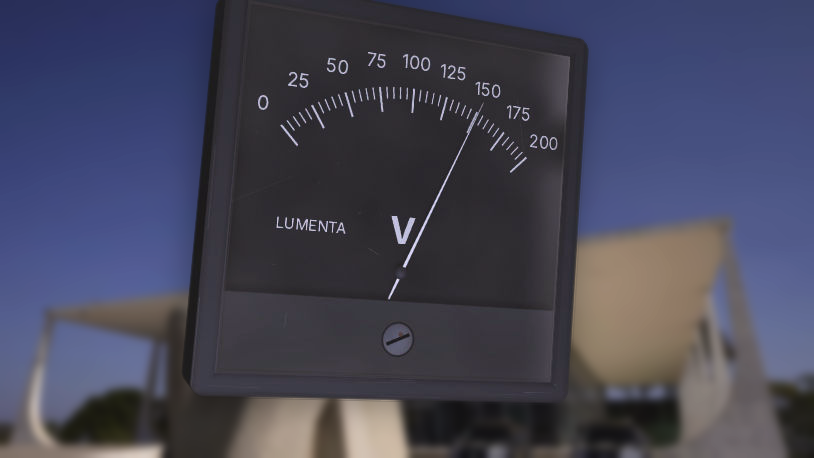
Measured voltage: 150 (V)
